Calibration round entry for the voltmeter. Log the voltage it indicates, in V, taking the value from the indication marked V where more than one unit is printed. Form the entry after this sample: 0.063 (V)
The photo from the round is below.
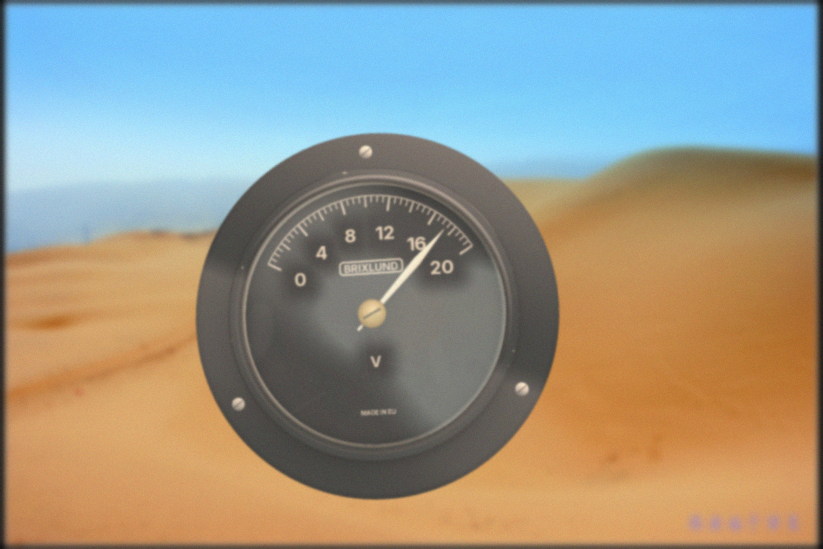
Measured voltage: 17.5 (V)
